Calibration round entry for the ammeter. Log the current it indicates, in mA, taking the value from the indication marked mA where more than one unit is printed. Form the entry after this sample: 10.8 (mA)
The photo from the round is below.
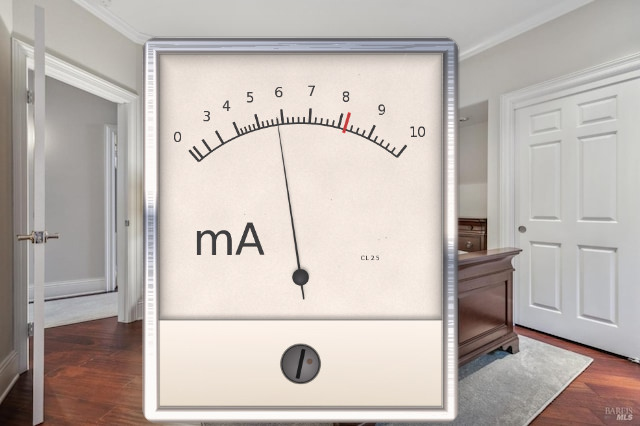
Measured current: 5.8 (mA)
